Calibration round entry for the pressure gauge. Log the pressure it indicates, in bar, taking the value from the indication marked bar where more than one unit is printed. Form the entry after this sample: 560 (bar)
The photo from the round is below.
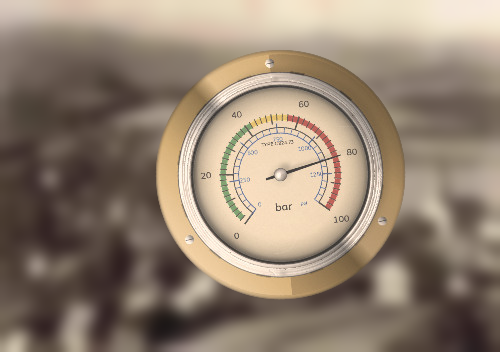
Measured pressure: 80 (bar)
